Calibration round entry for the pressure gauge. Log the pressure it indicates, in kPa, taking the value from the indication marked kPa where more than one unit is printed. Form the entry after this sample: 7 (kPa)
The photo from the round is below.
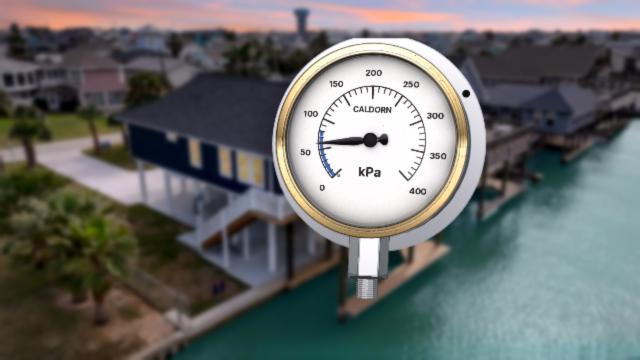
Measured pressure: 60 (kPa)
